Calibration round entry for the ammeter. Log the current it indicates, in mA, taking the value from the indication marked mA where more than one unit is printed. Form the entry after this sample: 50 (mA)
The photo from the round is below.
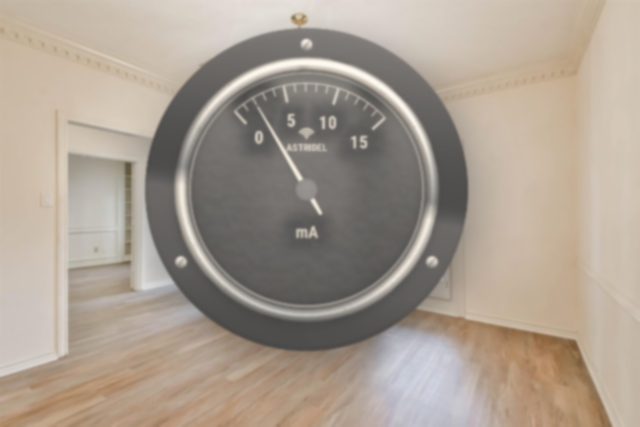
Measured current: 2 (mA)
